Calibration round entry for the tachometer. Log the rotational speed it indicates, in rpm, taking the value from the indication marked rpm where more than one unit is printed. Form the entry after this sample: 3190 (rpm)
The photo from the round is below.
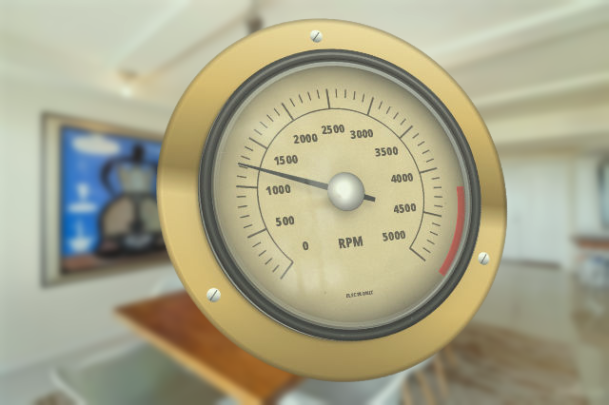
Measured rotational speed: 1200 (rpm)
